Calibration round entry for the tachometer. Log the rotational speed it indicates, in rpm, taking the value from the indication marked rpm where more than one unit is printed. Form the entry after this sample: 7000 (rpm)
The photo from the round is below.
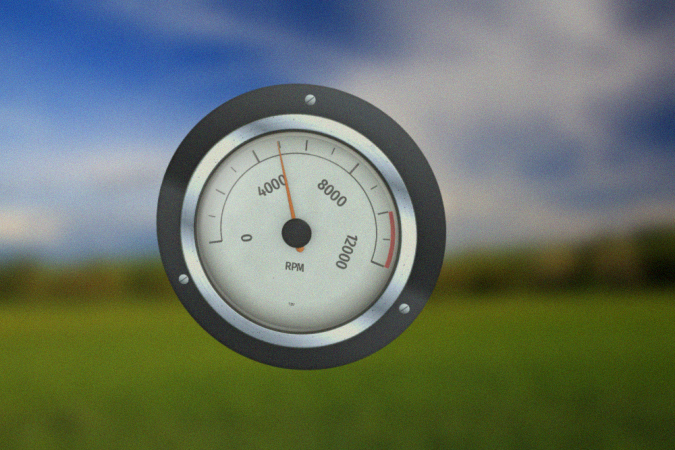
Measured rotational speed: 5000 (rpm)
